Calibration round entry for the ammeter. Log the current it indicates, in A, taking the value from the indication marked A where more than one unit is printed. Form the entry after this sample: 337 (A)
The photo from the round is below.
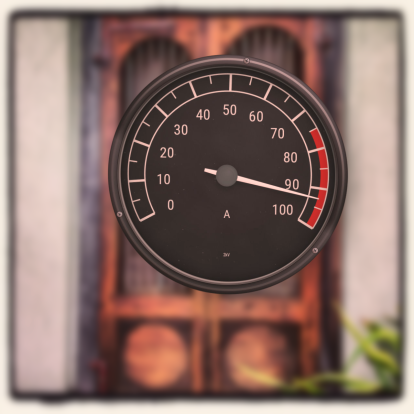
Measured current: 92.5 (A)
